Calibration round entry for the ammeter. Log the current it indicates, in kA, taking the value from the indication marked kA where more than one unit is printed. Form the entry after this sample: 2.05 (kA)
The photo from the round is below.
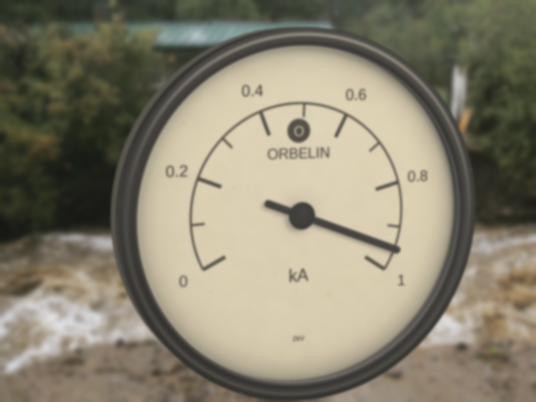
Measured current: 0.95 (kA)
